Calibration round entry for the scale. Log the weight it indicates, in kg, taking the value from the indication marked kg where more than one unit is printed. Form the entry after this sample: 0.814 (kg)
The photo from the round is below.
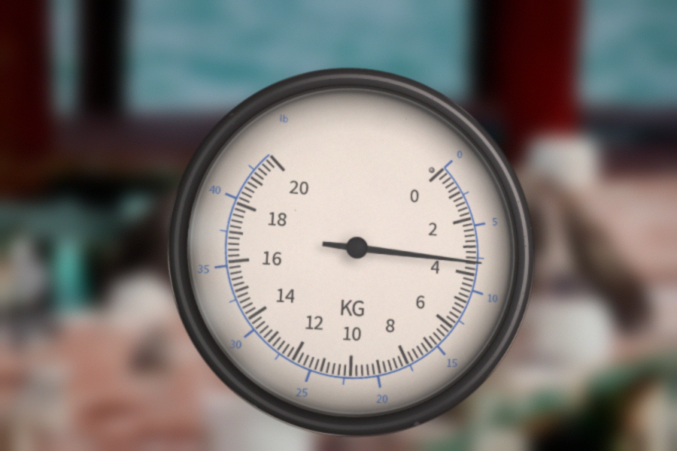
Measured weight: 3.6 (kg)
